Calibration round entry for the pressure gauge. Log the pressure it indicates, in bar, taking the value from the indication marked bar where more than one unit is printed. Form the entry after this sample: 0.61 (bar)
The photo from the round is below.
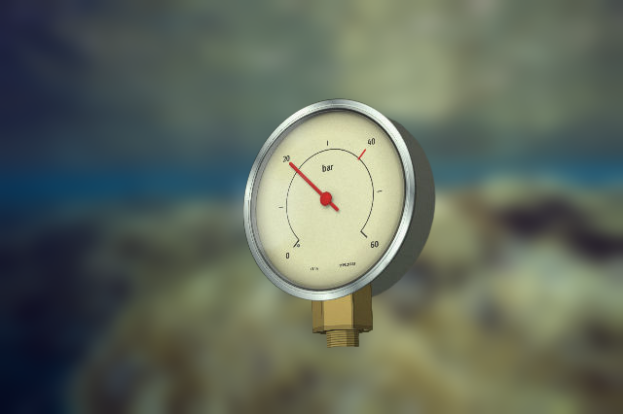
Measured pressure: 20 (bar)
